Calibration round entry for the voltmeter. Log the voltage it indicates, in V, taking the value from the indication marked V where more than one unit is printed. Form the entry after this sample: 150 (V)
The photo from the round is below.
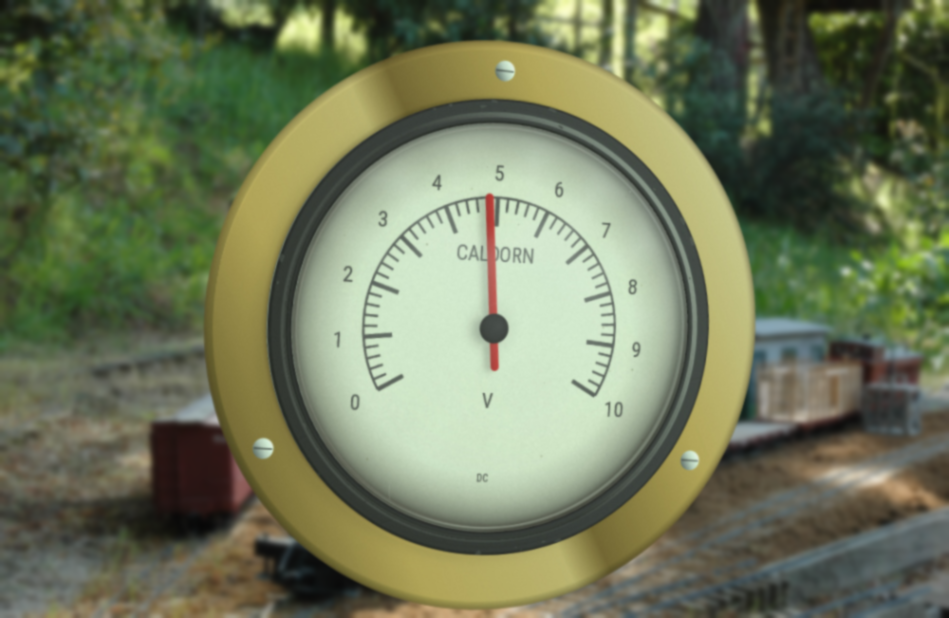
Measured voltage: 4.8 (V)
